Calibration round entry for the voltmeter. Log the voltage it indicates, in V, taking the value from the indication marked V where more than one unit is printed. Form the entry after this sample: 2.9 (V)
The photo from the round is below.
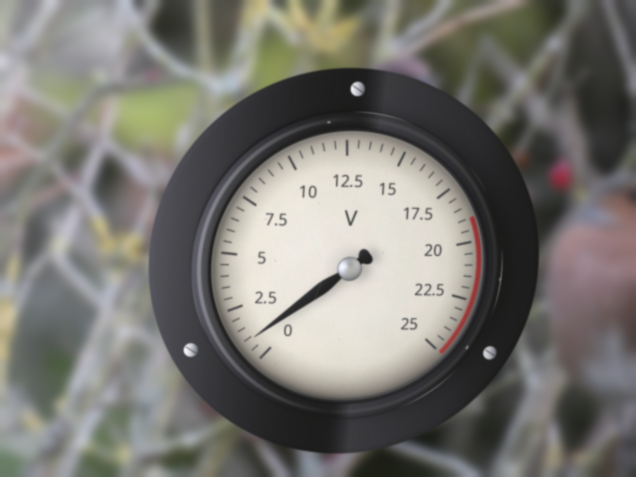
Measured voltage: 1 (V)
